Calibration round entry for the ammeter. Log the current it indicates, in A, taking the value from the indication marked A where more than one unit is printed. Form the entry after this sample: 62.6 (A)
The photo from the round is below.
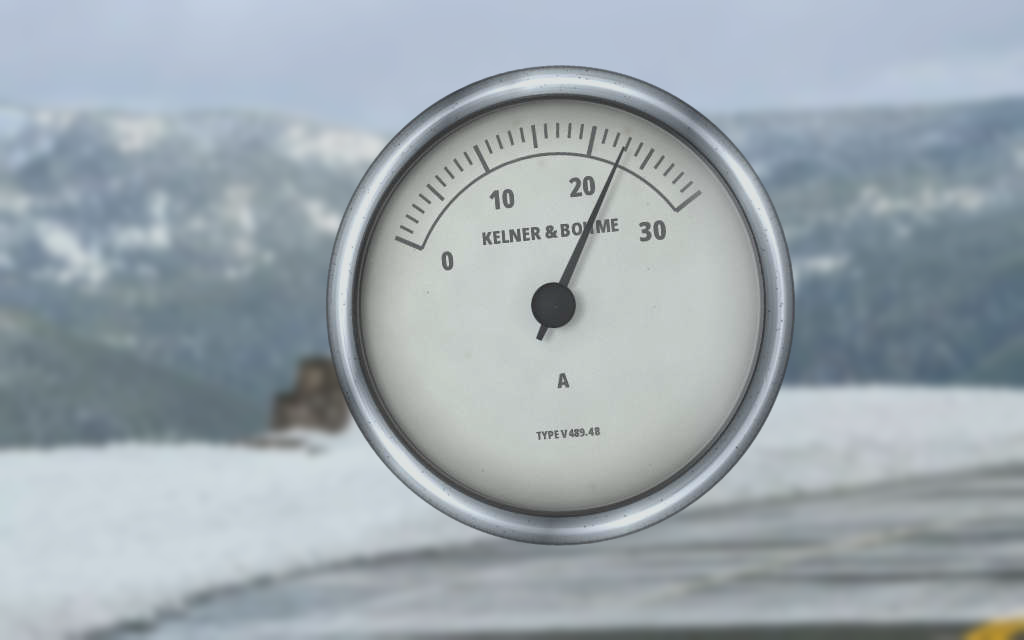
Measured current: 23 (A)
